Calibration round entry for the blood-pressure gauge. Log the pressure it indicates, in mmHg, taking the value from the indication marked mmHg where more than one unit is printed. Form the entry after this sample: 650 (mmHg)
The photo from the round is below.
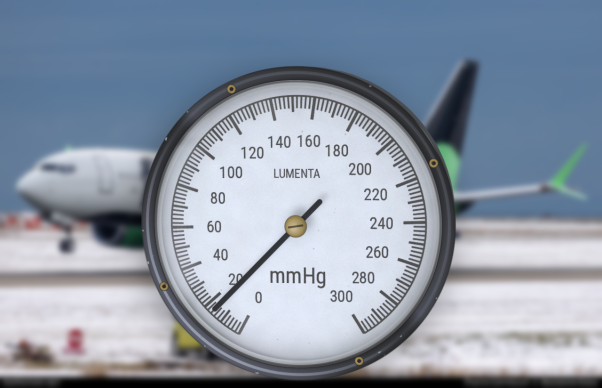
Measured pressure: 16 (mmHg)
